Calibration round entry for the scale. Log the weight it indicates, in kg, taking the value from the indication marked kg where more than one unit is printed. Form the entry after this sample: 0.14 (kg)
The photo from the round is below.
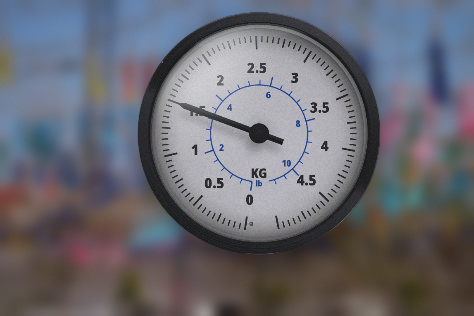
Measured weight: 1.5 (kg)
